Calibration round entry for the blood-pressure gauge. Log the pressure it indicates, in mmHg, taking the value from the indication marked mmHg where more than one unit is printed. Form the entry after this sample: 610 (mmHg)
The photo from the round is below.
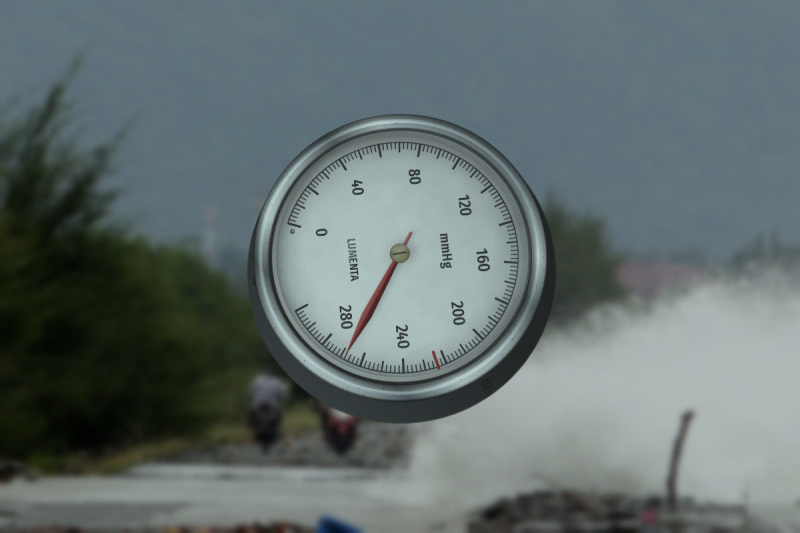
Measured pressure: 268 (mmHg)
